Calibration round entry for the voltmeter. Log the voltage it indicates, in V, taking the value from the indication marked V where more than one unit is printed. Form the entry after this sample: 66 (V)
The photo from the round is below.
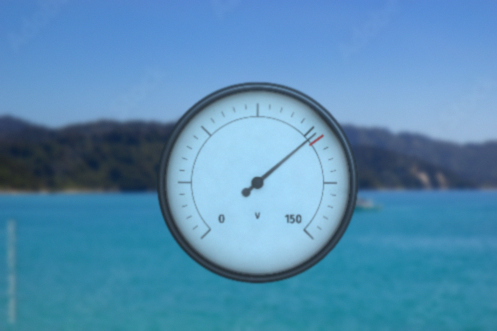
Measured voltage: 102.5 (V)
